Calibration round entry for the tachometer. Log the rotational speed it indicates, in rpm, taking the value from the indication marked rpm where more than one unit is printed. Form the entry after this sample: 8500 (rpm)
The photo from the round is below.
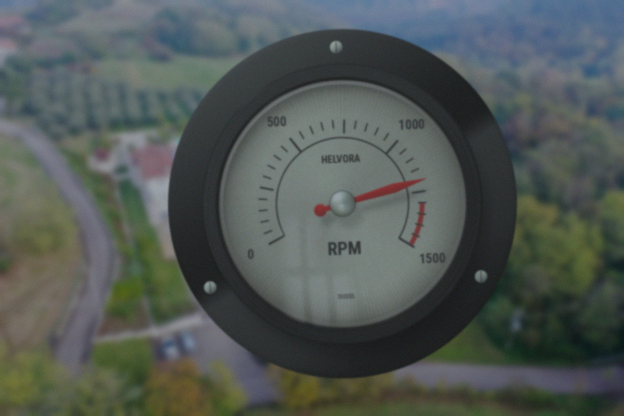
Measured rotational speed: 1200 (rpm)
